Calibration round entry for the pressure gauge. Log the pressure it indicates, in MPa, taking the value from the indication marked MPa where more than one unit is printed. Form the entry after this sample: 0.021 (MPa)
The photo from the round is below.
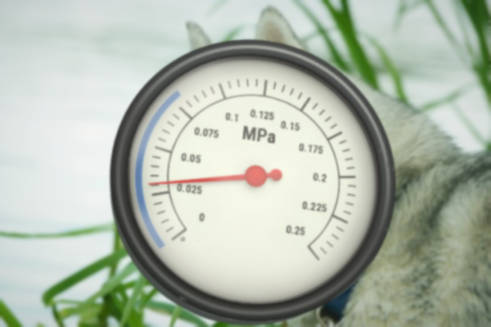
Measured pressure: 0.03 (MPa)
